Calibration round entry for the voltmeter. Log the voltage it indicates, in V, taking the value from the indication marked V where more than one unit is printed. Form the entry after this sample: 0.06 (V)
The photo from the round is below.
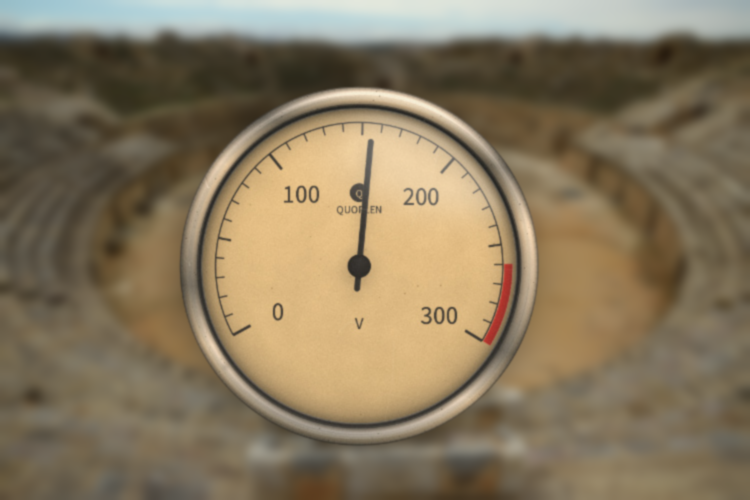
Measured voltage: 155 (V)
